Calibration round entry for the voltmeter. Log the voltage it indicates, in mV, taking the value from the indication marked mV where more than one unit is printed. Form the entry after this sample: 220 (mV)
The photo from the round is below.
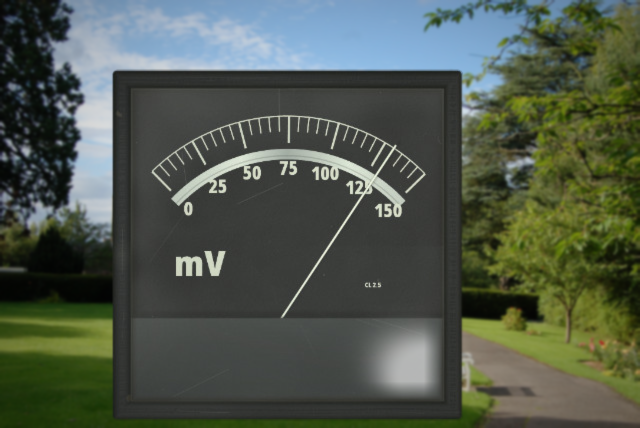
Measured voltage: 130 (mV)
